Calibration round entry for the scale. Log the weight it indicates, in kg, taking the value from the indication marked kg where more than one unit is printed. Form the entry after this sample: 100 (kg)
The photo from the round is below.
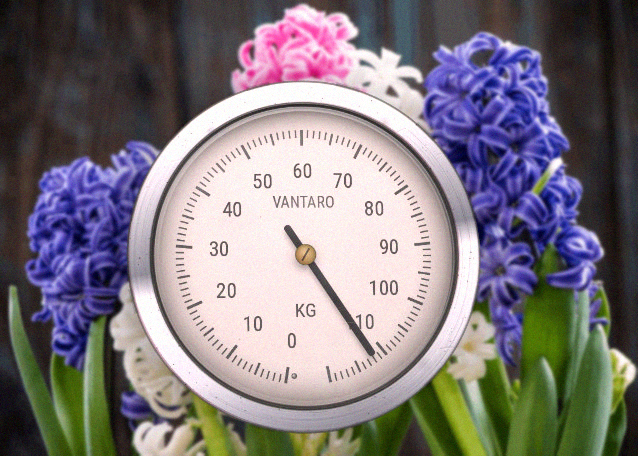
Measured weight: 112 (kg)
